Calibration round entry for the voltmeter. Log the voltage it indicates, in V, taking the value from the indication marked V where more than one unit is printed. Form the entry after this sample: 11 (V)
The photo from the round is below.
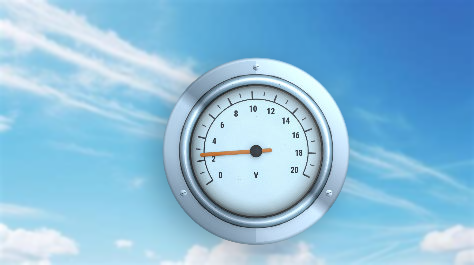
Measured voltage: 2.5 (V)
